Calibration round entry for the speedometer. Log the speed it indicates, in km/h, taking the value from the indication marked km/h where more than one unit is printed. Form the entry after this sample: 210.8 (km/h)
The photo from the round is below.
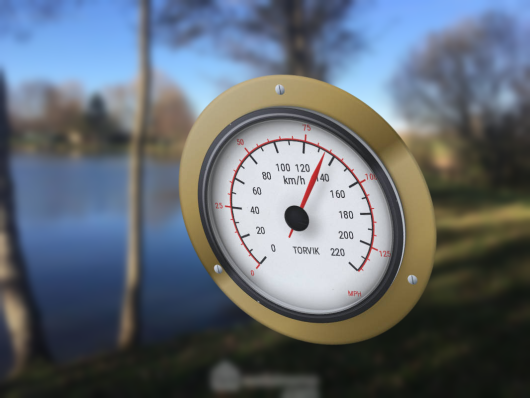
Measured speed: 135 (km/h)
